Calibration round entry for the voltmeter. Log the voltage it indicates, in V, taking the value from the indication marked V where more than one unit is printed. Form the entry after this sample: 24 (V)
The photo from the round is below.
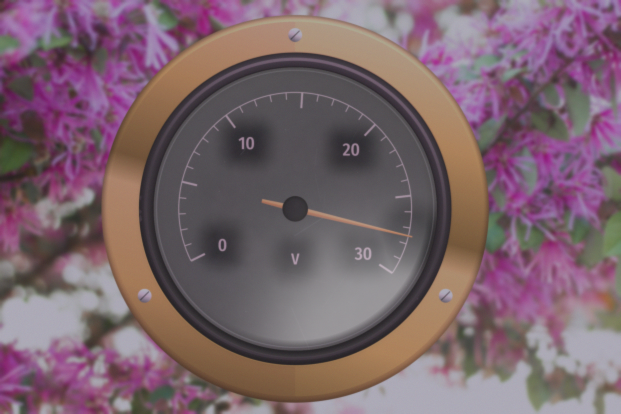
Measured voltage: 27.5 (V)
